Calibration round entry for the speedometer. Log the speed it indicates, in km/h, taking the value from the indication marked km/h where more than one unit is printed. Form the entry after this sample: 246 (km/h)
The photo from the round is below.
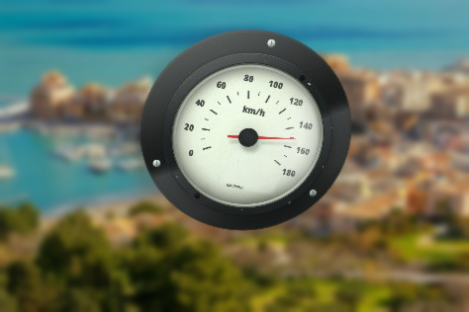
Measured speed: 150 (km/h)
